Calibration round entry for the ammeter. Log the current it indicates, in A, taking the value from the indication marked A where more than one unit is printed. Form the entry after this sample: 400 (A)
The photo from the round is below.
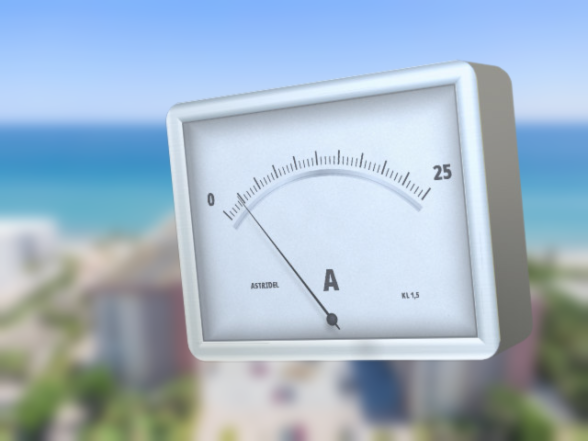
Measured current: 2.5 (A)
